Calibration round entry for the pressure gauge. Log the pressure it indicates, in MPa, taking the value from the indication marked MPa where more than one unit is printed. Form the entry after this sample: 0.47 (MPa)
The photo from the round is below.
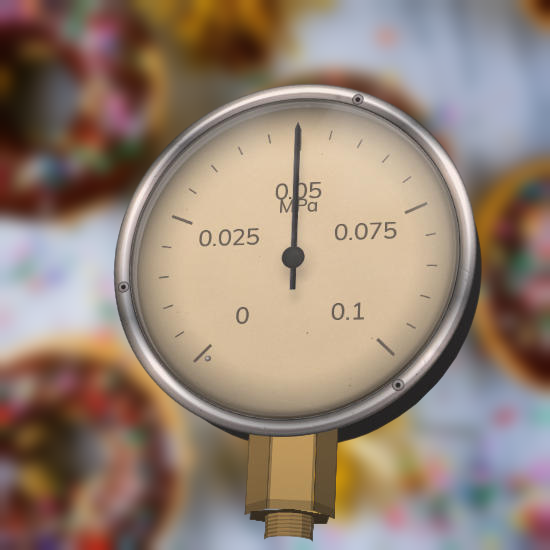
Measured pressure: 0.05 (MPa)
